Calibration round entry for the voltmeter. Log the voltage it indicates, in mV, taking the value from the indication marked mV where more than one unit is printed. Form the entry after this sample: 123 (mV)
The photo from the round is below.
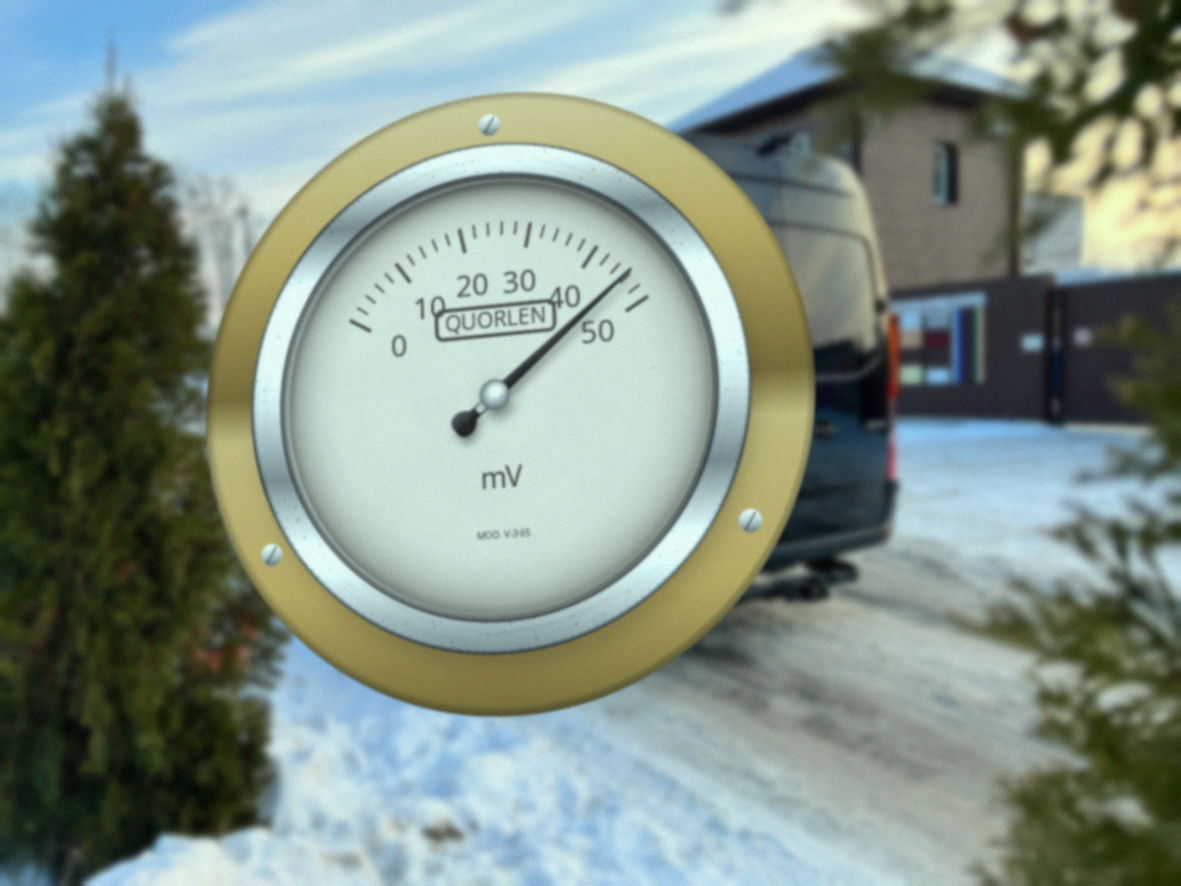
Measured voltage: 46 (mV)
